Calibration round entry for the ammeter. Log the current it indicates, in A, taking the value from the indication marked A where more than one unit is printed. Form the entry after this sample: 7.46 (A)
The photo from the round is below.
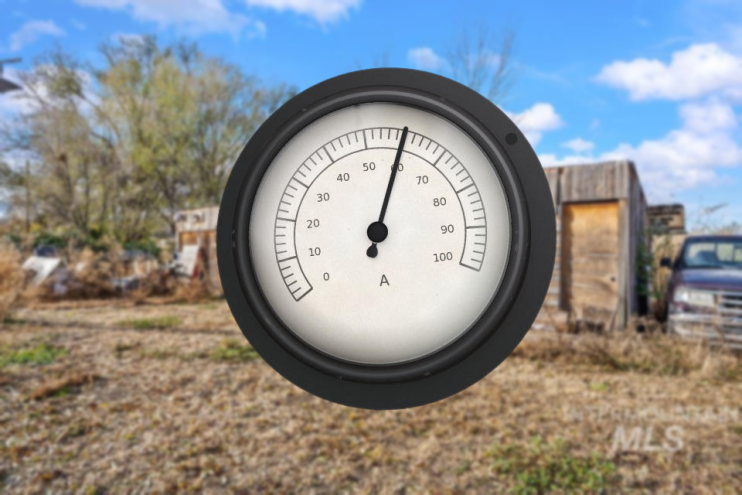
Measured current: 60 (A)
